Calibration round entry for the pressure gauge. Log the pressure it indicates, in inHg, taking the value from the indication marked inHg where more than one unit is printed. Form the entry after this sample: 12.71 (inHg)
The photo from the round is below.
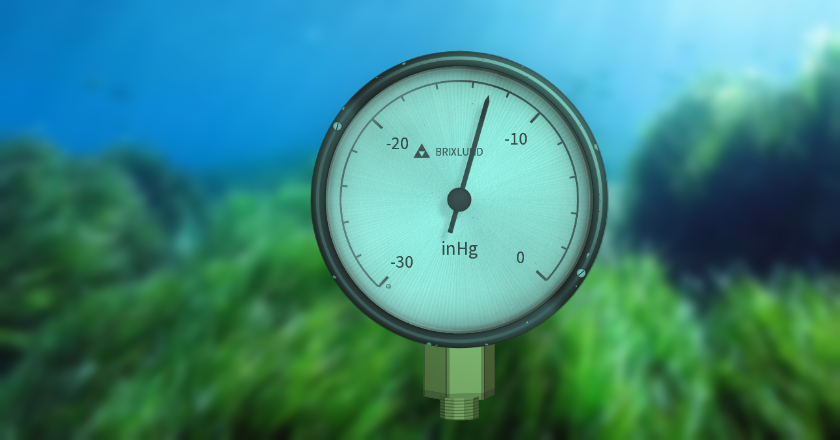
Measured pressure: -13 (inHg)
